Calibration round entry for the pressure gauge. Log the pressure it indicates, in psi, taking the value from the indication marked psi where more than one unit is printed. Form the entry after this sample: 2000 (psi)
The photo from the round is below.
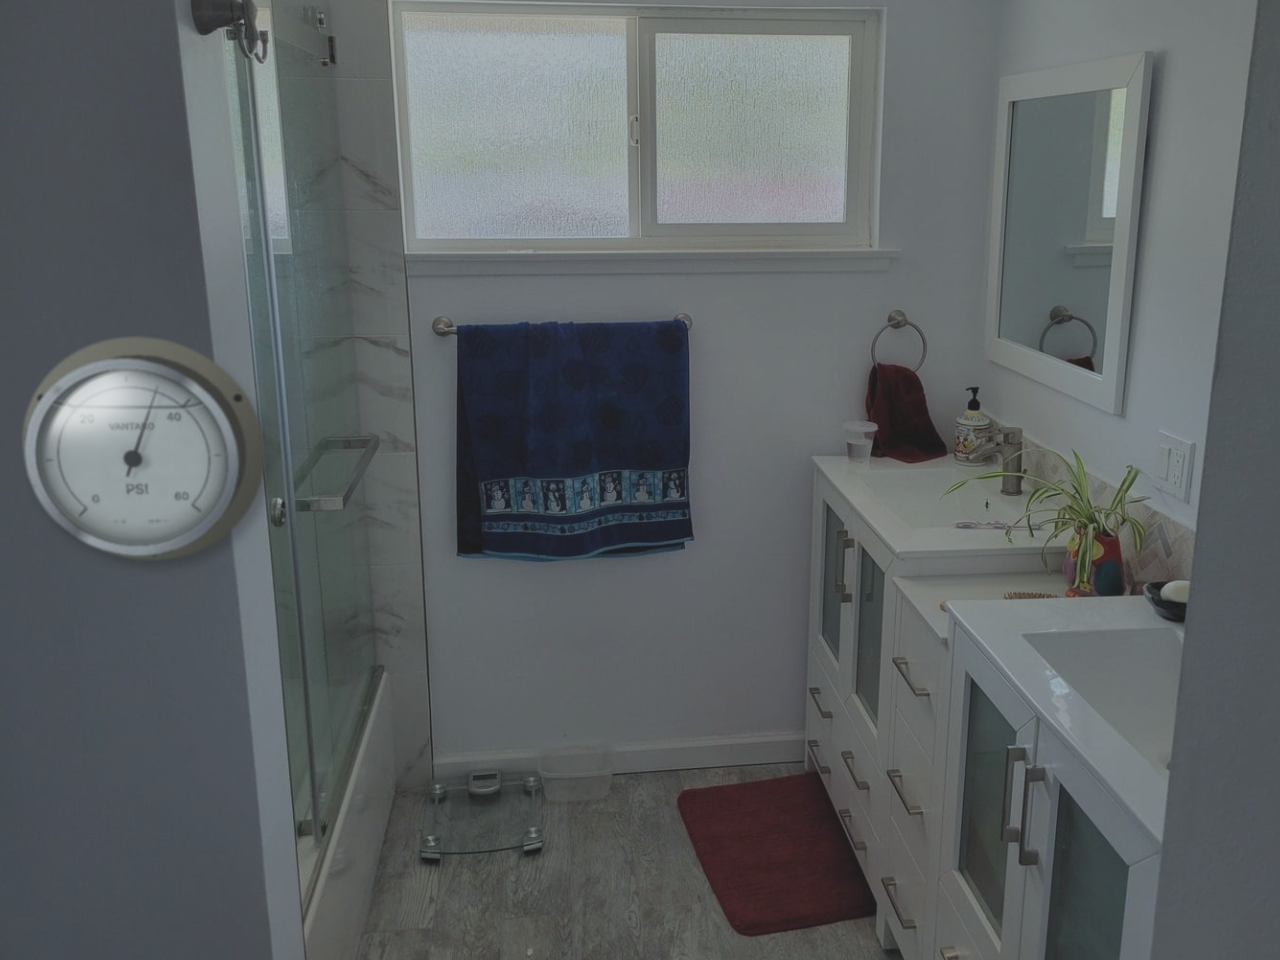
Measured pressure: 35 (psi)
